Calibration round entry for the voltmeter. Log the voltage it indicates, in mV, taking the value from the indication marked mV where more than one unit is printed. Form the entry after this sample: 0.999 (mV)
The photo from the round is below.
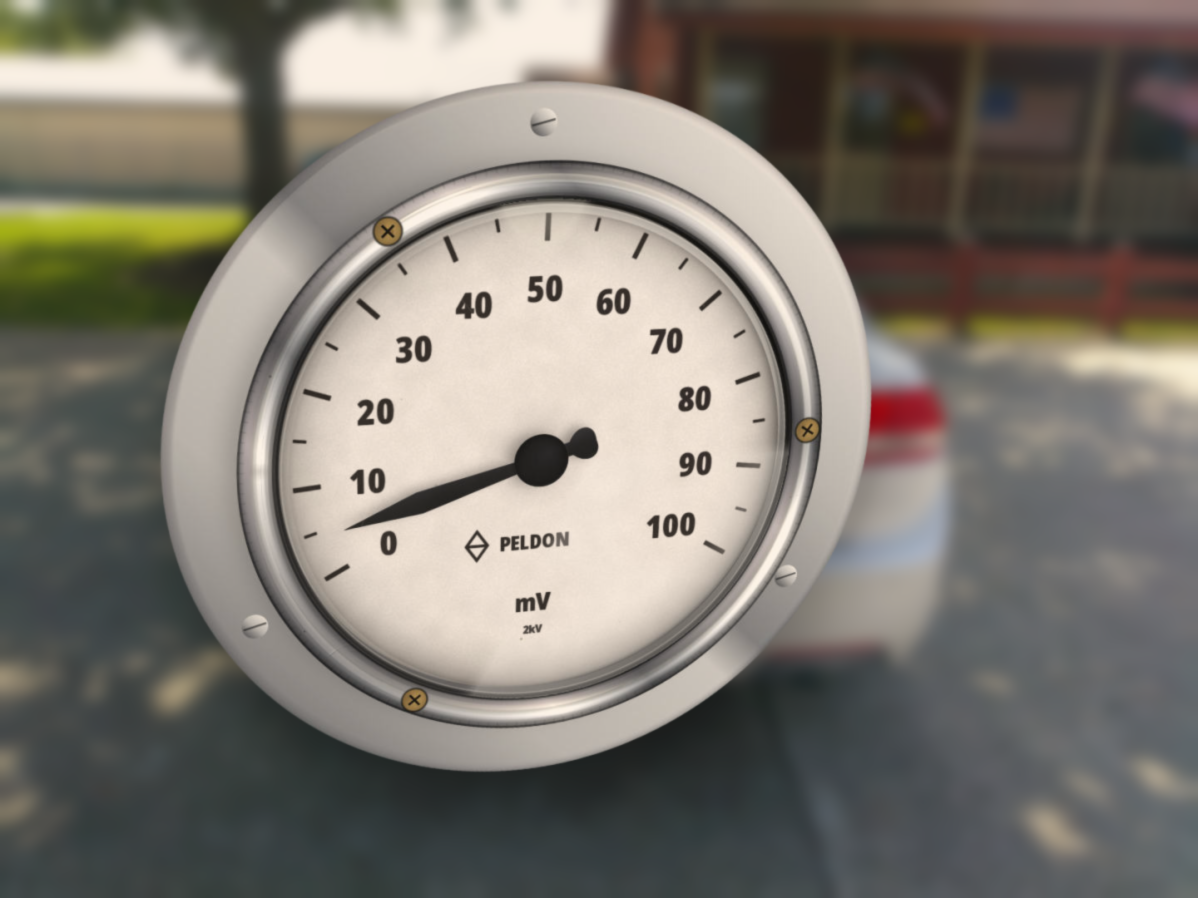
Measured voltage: 5 (mV)
